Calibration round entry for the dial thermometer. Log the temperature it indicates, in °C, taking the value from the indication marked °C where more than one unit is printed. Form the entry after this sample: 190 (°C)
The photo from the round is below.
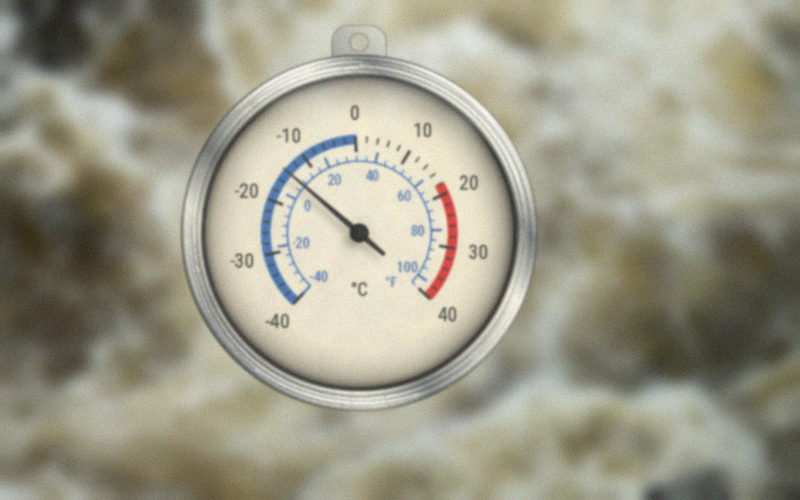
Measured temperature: -14 (°C)
